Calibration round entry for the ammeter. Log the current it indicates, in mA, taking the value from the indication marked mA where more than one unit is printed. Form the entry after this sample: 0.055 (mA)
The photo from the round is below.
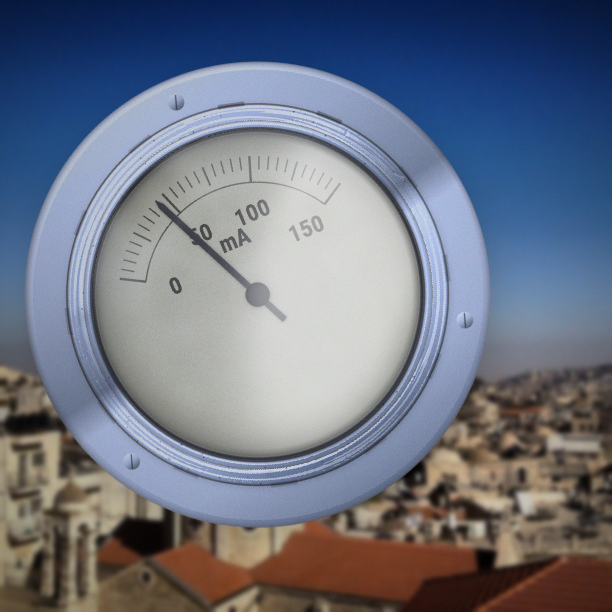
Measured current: 45 (mA)
